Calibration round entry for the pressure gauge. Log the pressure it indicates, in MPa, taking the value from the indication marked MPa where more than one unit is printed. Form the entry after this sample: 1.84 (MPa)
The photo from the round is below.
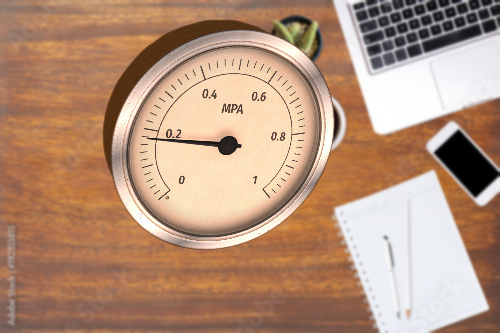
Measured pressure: 0.18 (MPa)
